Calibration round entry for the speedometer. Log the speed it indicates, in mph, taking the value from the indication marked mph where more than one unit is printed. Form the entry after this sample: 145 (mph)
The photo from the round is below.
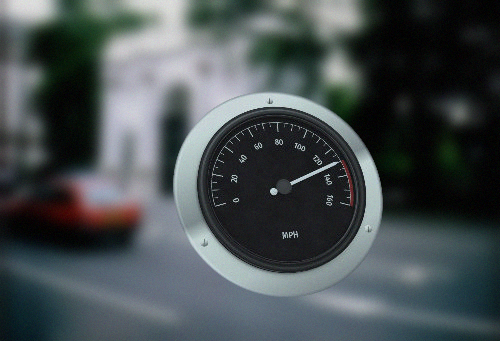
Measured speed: 130 (mph)
